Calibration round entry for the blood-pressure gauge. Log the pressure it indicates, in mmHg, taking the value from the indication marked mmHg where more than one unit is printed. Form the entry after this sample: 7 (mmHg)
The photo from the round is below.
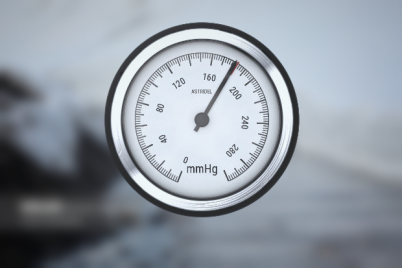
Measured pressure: 180 (mmHg)
